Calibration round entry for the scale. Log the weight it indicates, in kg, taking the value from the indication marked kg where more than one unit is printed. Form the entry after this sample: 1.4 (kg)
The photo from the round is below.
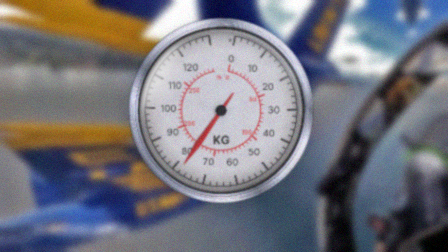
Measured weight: 78 (kg)
